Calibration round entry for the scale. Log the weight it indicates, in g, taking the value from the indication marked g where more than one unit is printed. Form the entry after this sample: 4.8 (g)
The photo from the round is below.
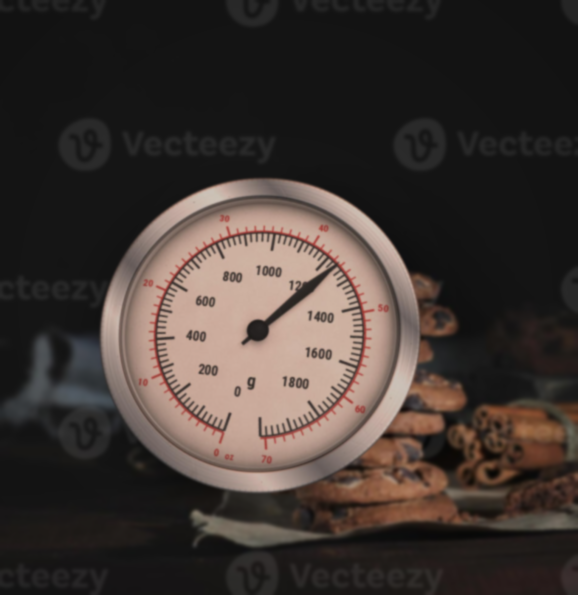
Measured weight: 1240 (g)
